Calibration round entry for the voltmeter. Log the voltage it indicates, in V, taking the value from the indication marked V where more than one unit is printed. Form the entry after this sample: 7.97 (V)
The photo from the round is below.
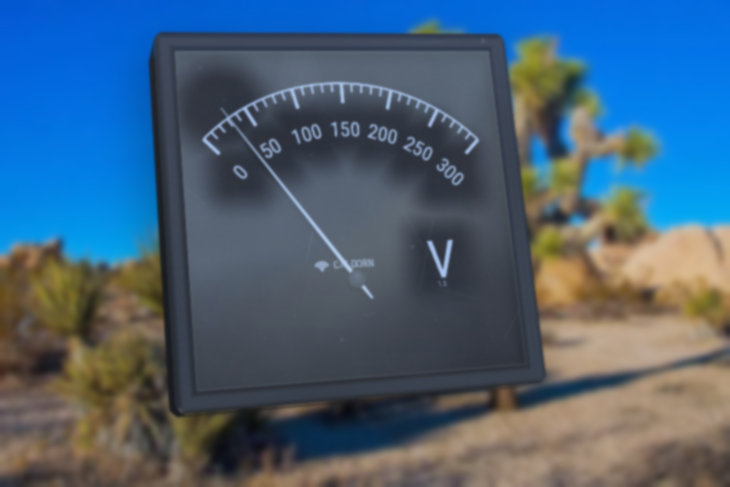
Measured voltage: 30 (V)
